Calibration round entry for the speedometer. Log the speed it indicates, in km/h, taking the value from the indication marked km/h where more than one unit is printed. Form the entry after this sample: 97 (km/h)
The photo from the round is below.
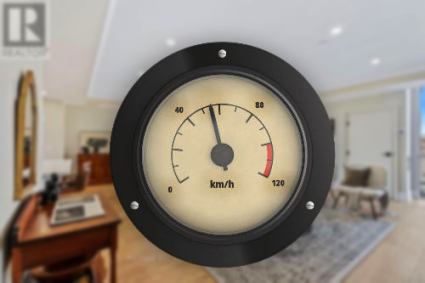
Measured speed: 55 (km/h)
